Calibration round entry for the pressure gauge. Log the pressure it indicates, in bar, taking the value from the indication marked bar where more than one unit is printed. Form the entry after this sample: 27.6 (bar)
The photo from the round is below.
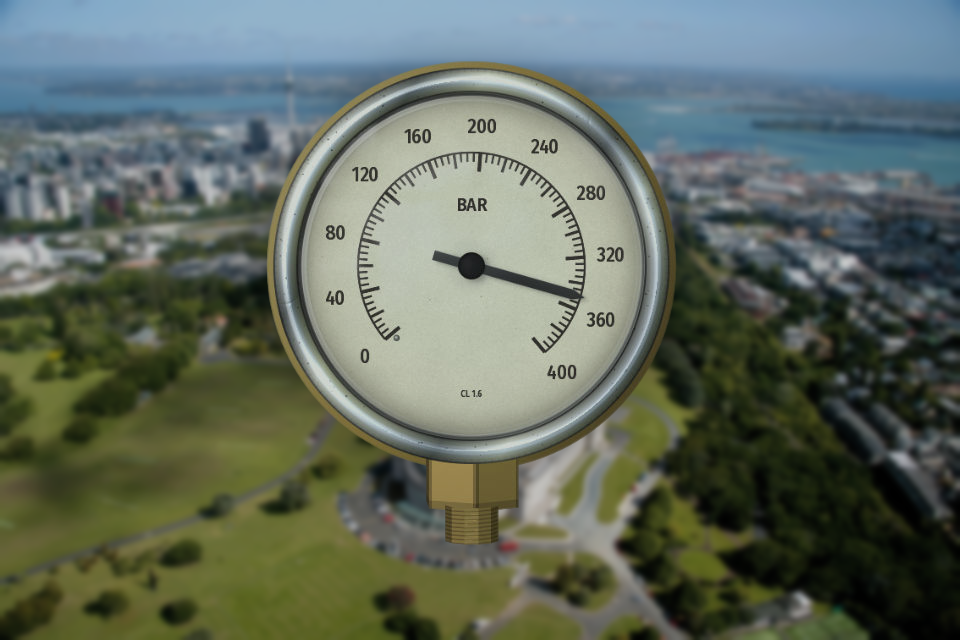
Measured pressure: 350 (bar)
